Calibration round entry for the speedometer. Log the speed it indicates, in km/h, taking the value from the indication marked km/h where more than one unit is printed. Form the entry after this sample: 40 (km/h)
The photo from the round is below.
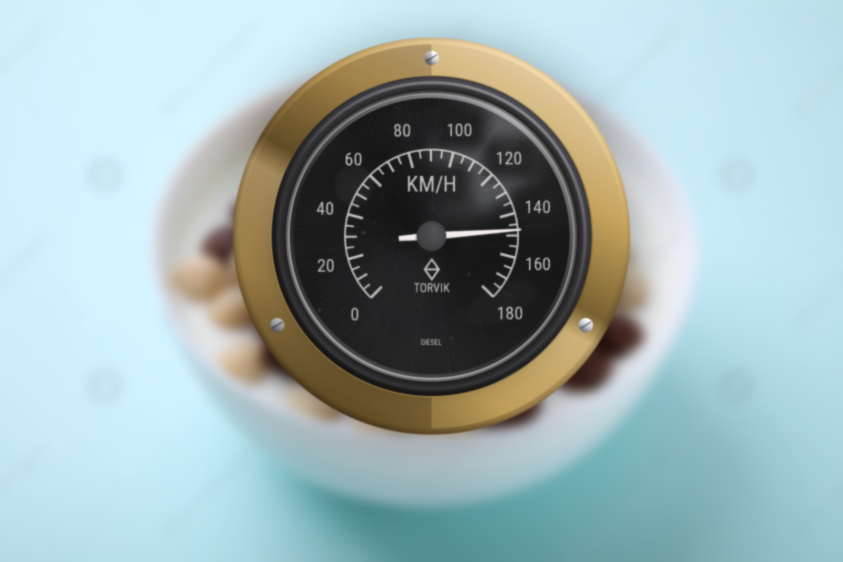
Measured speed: 147.5 (km/h)
